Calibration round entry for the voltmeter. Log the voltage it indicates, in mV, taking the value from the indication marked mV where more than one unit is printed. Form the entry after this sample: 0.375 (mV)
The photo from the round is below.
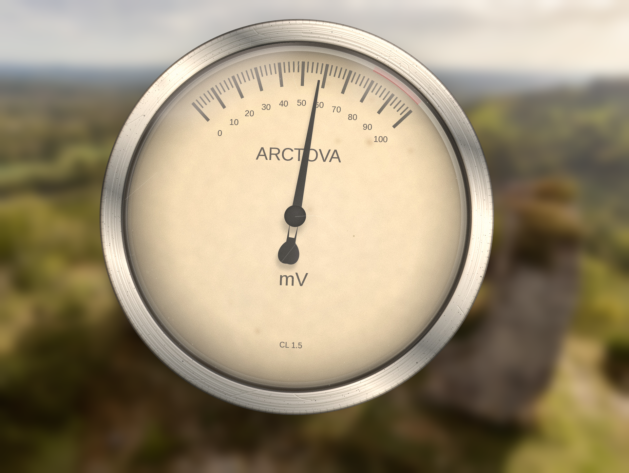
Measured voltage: 58 (mV)
